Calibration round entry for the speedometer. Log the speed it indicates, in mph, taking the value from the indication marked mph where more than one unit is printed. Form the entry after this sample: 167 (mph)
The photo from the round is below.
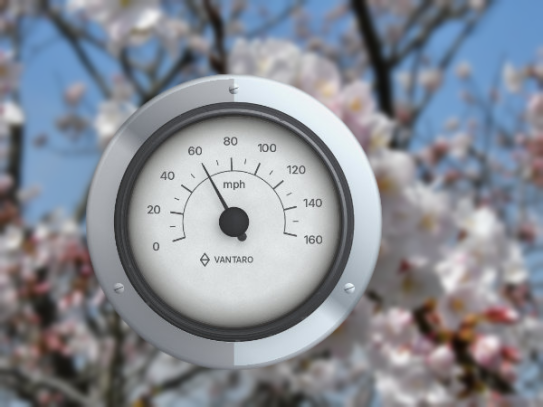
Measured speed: 60 (mph)
